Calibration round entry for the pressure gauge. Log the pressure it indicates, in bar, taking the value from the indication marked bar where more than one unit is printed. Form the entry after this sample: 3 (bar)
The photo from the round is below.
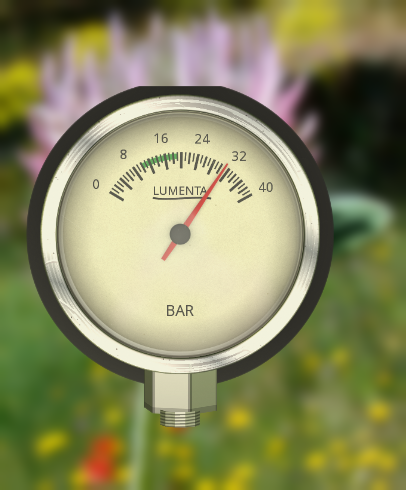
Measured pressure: 31 (bar)
